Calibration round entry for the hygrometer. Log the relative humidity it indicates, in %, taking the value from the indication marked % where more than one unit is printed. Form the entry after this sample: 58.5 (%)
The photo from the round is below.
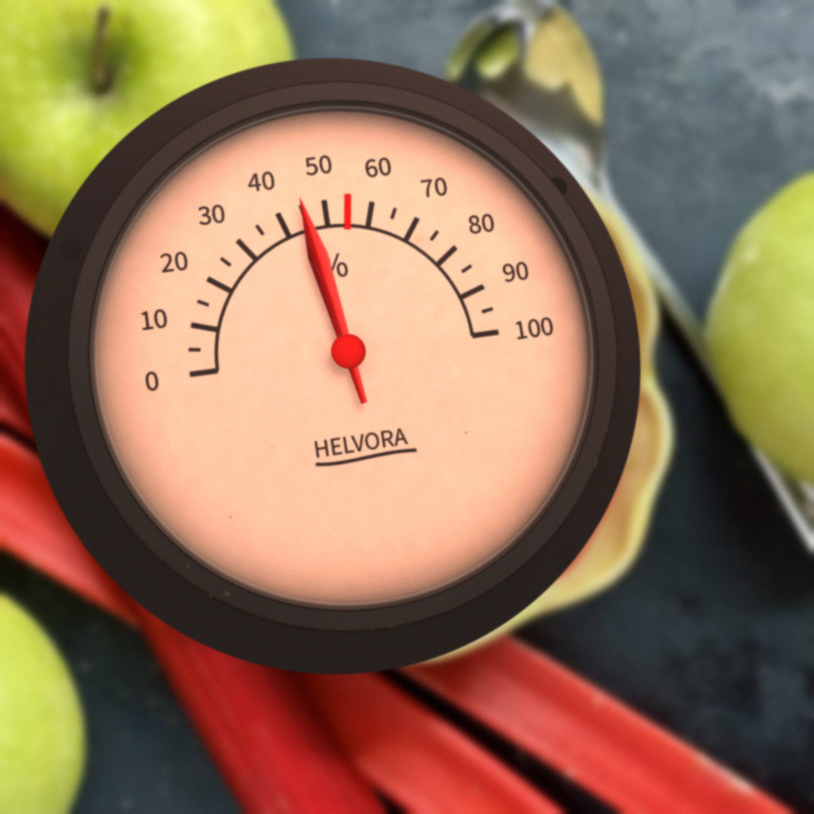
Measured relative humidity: 45 (%)
